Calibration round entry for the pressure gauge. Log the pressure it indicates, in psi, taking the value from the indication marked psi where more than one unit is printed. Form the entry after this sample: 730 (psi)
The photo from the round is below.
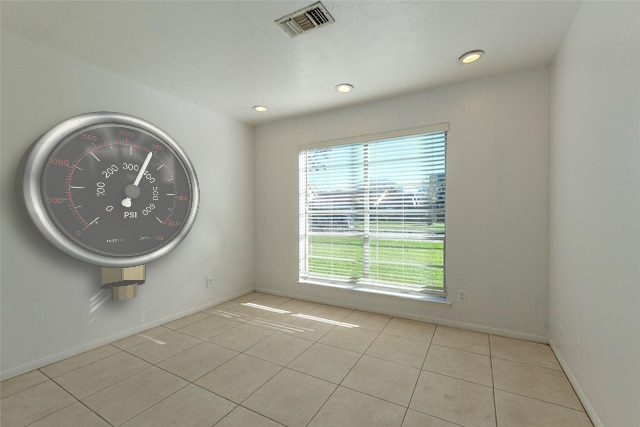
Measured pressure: 350 (psi)
